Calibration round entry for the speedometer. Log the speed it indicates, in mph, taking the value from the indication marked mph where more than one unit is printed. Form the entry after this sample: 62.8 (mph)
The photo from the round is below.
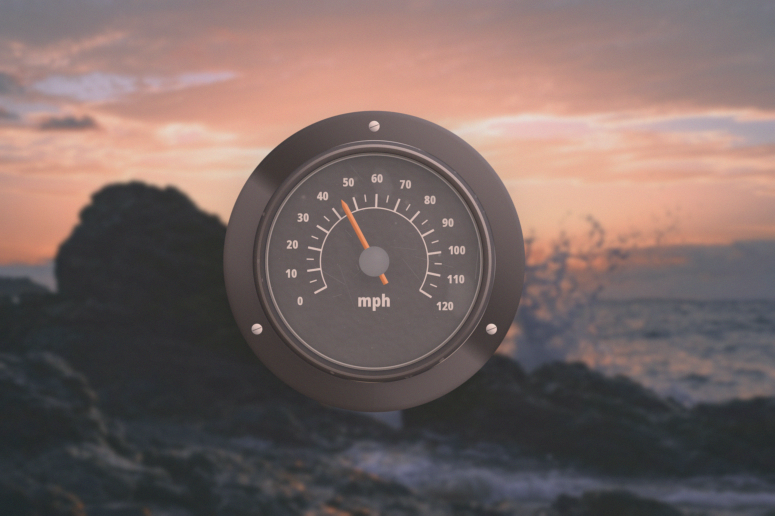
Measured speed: 45 (mph)
